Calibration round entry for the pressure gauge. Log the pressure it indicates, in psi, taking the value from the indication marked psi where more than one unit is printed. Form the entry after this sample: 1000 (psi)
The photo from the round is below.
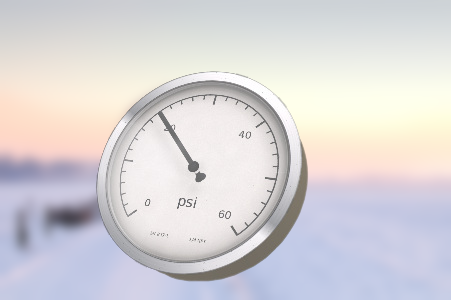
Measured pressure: 20 (psi)
